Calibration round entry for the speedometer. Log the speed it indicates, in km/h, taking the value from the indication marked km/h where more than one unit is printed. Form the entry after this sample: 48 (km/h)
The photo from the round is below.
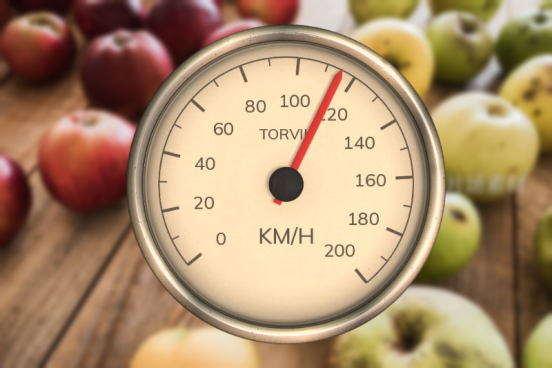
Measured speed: 115 (km/h)
